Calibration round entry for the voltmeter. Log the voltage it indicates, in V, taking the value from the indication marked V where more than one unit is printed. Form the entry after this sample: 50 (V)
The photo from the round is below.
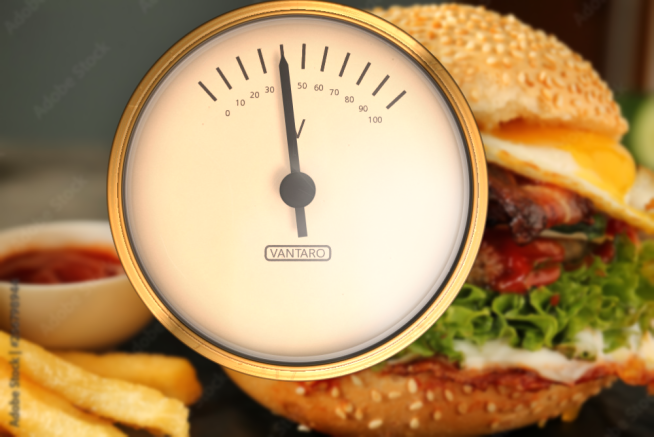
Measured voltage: 40 (V)
